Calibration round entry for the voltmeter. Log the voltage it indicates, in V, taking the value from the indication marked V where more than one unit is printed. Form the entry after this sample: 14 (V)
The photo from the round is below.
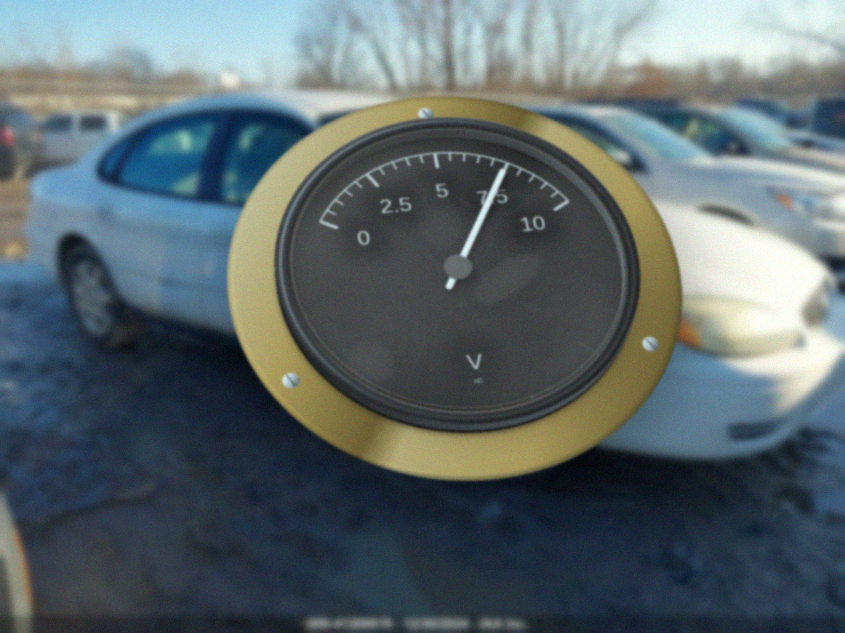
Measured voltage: 7.5 (V)
